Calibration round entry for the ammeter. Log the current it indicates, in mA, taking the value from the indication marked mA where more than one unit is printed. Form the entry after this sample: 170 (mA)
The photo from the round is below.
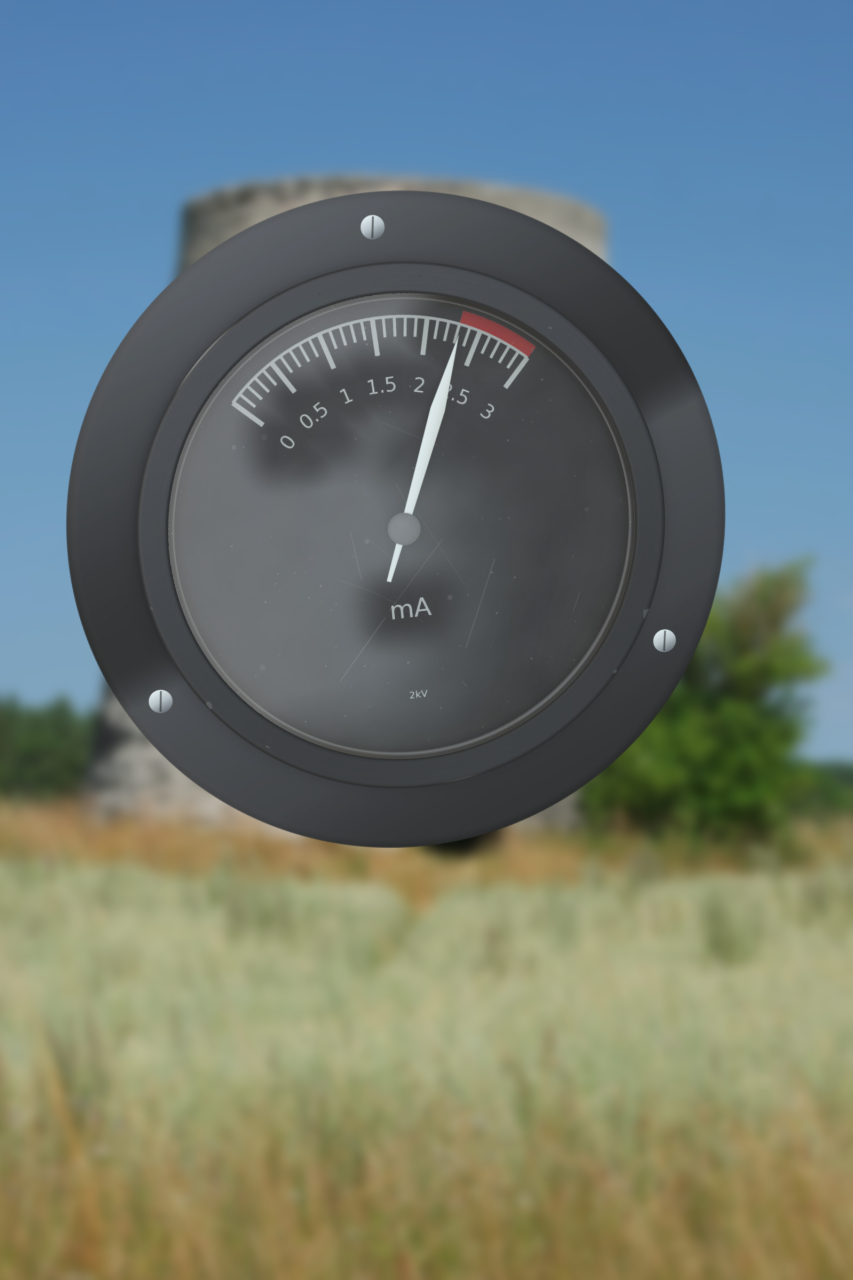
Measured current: 2.3 (mA)
